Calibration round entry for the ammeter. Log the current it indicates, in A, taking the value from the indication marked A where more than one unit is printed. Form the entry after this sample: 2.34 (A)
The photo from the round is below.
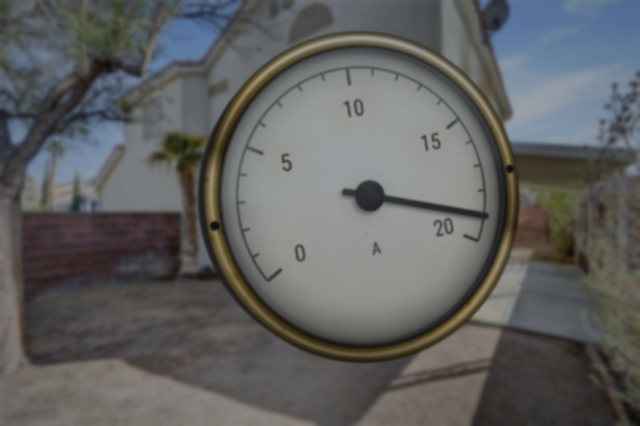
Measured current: 19 (A)
